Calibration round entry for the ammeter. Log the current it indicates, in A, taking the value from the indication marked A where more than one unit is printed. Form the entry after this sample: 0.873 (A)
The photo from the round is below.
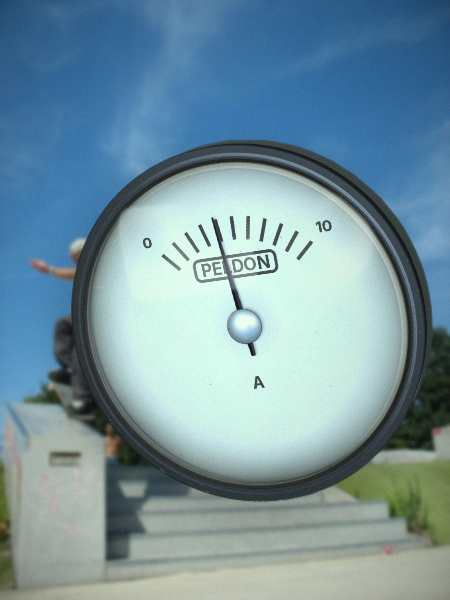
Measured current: 4 (A)
